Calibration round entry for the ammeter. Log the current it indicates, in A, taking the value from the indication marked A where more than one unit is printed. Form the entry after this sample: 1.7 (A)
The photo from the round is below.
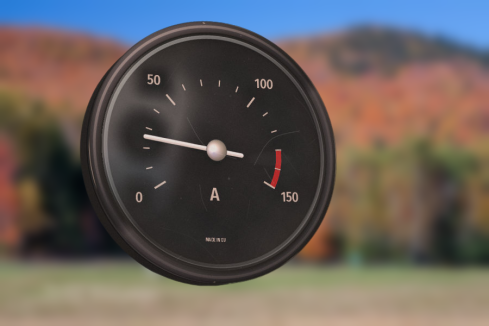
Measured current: 25 (A)
